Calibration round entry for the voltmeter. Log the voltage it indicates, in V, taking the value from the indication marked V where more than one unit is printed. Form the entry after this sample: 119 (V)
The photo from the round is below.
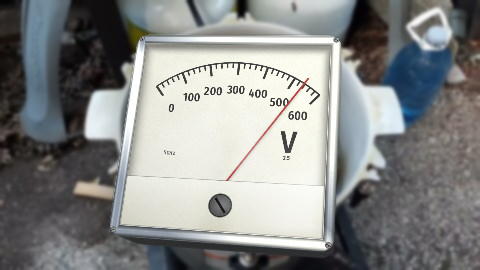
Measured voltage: 540 (V)
